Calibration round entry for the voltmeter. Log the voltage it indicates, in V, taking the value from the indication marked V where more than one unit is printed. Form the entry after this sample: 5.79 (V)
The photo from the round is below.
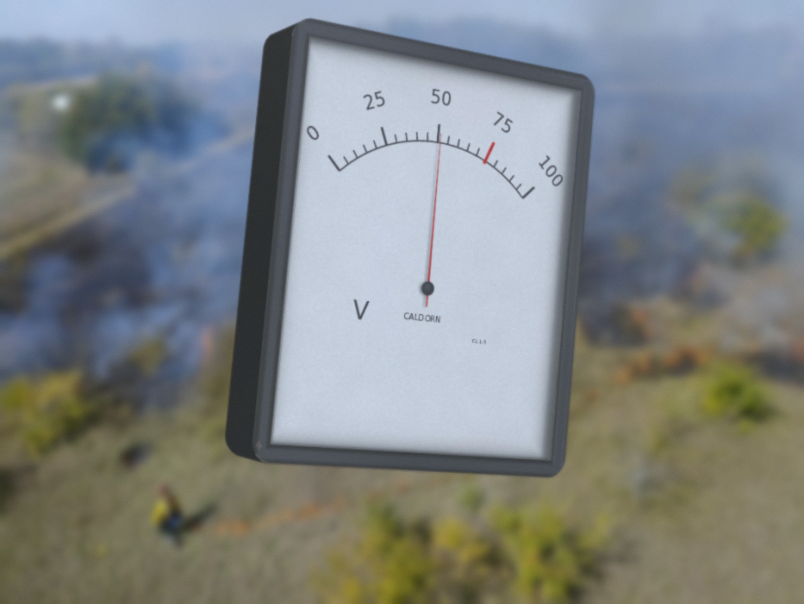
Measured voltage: 50 (V)
